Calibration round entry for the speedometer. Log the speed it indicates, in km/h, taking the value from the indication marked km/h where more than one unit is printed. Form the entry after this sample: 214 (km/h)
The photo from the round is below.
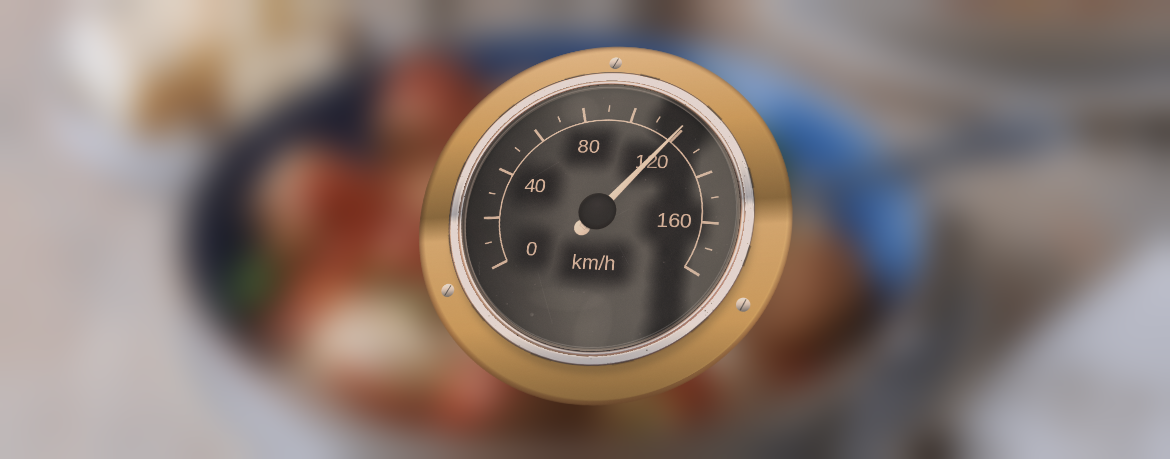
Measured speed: 120 (km/h)
